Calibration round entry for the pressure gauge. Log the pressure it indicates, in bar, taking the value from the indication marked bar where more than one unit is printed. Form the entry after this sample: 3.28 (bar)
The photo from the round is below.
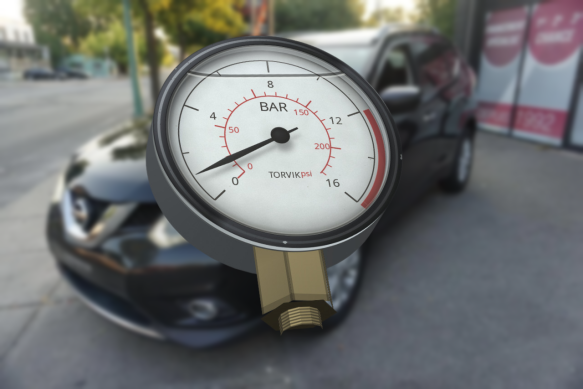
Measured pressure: 1 (bar)
